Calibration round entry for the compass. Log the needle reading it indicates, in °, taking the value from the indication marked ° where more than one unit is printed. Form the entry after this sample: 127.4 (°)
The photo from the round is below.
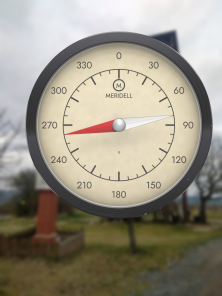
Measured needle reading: 260 (°)
